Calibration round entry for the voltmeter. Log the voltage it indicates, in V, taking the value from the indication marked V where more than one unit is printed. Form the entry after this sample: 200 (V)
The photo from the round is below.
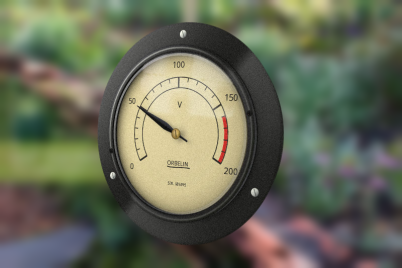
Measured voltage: 50 (V)
